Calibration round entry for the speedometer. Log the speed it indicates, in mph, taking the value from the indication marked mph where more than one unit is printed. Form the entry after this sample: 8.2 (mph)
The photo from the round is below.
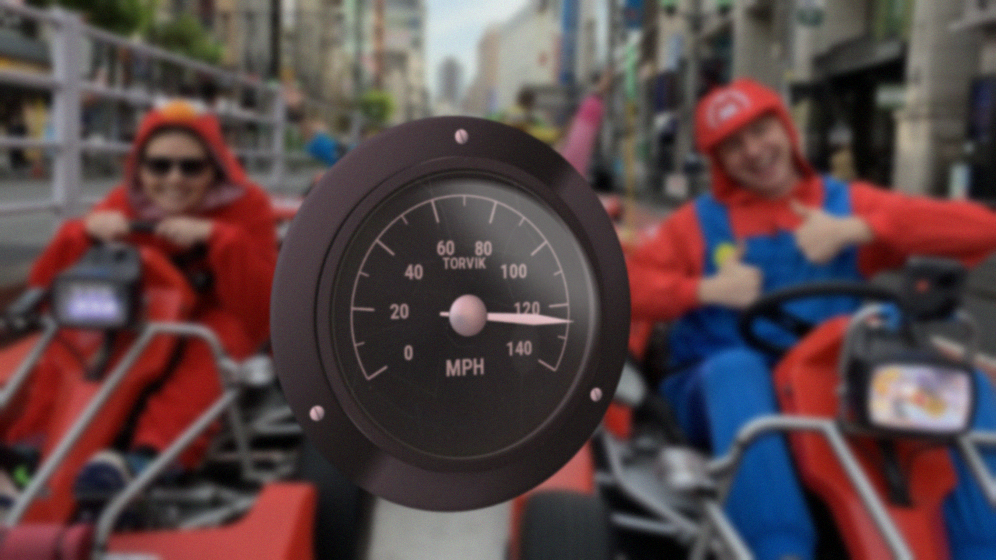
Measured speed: 125 (mph)
